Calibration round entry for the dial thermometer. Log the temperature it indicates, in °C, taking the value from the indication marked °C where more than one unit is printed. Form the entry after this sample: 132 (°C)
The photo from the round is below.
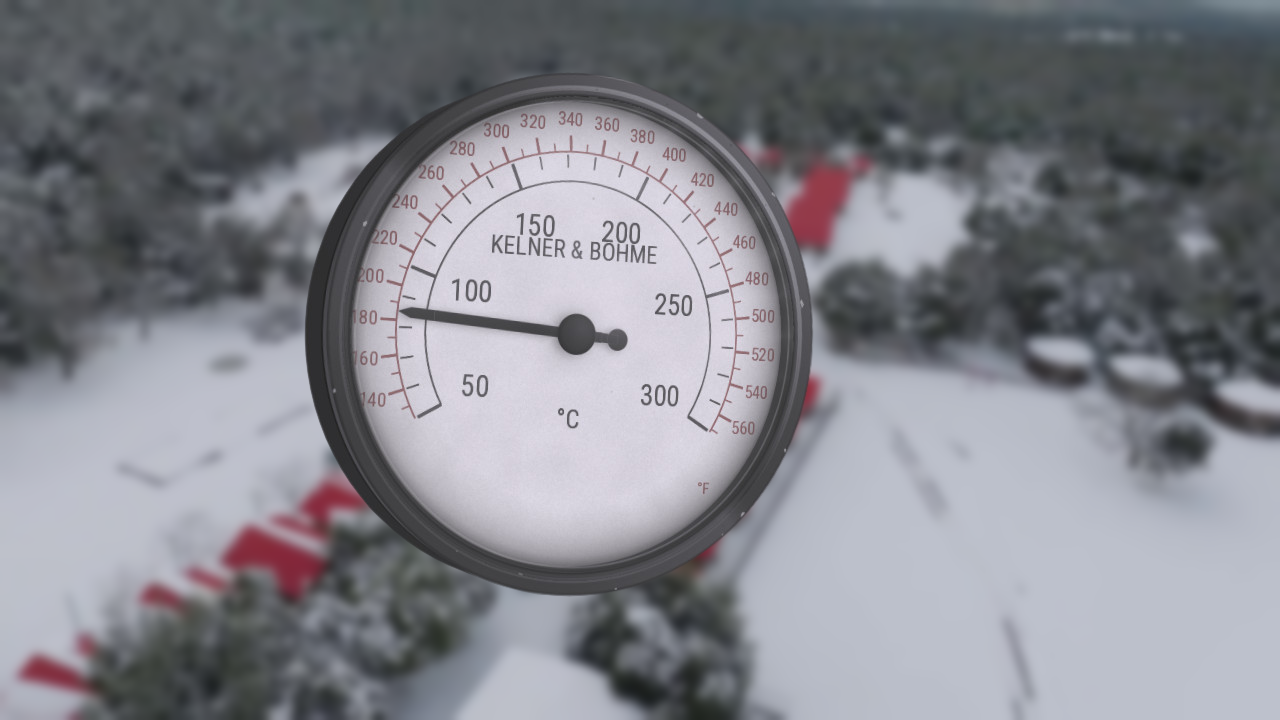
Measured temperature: 85 (°C)
